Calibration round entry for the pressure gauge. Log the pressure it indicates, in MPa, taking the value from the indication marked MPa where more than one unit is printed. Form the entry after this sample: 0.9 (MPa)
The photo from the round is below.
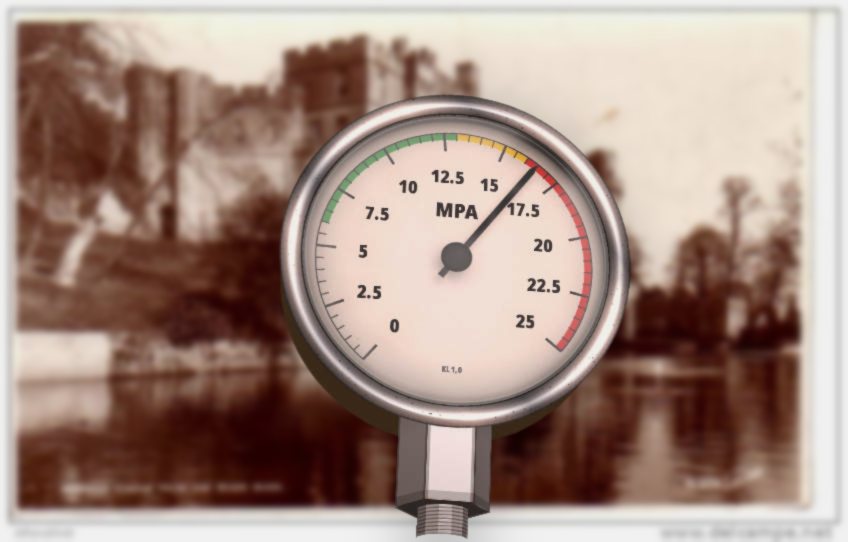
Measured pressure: 16.5 (MPa)
